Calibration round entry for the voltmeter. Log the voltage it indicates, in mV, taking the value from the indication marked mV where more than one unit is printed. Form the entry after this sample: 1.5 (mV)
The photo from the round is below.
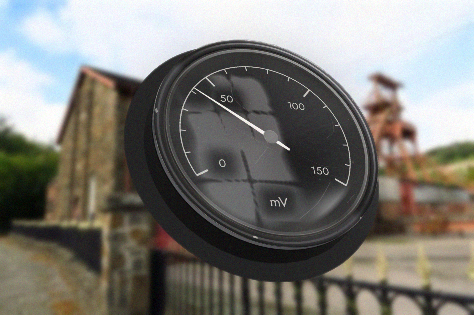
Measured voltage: 40 (mV)
